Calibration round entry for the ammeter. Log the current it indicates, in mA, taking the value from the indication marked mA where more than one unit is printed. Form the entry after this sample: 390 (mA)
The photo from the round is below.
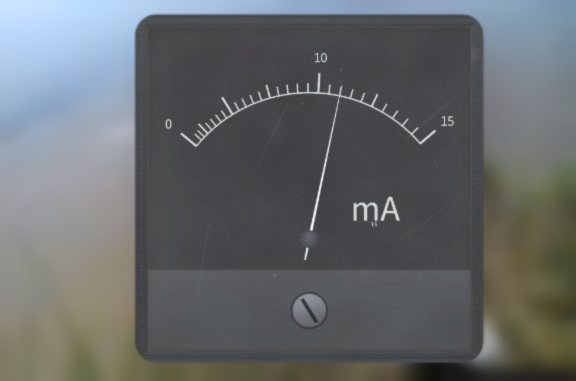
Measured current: 11 (mA)
